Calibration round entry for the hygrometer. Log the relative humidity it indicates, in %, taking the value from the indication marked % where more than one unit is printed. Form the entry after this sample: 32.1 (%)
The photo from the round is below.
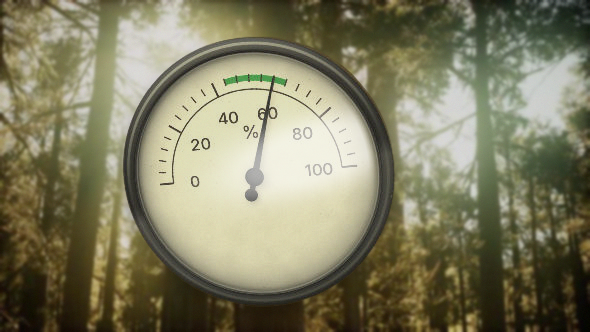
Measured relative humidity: 60 (%)
